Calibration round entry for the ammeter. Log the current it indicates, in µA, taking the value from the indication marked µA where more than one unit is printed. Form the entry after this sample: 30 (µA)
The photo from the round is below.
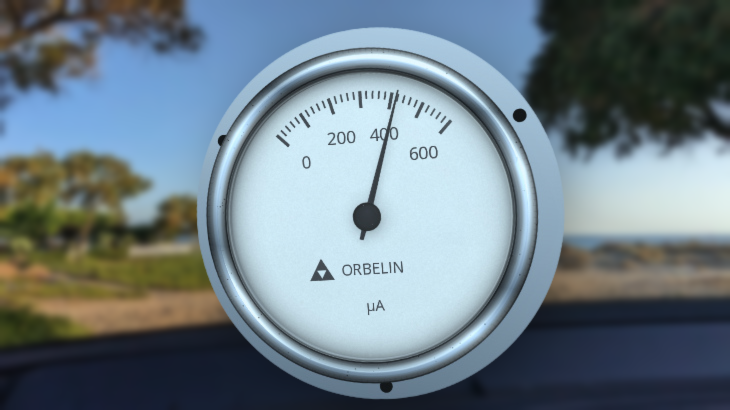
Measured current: 420 (µA)
